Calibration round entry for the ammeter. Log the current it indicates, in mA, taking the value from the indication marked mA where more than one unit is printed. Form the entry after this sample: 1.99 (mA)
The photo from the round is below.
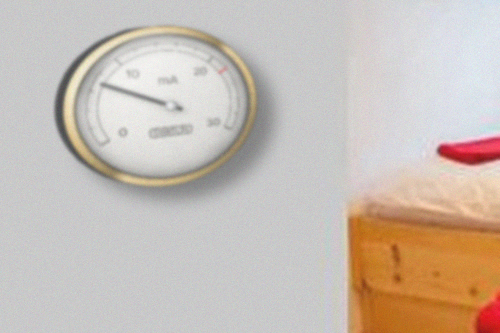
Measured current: 7 (mA)
